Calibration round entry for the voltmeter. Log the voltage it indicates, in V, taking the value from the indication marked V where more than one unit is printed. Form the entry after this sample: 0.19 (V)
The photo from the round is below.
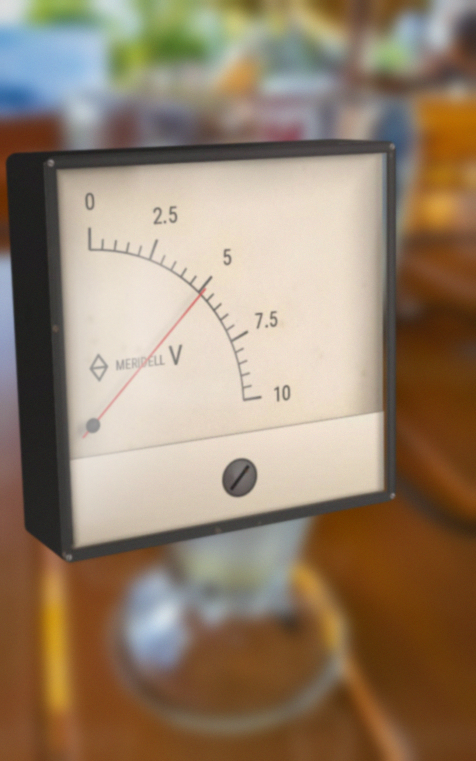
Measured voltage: 5 (V)
